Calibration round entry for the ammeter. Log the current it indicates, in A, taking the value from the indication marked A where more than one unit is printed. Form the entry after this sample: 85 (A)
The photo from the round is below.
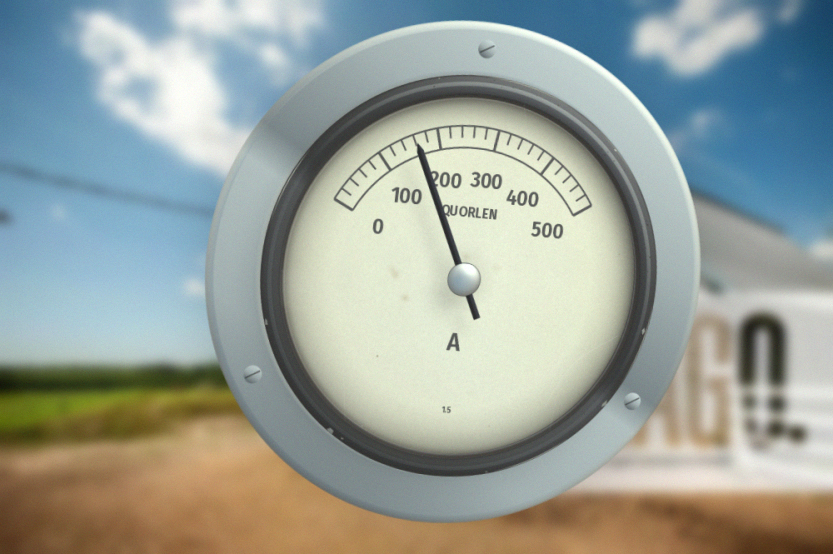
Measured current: 160 (A)
